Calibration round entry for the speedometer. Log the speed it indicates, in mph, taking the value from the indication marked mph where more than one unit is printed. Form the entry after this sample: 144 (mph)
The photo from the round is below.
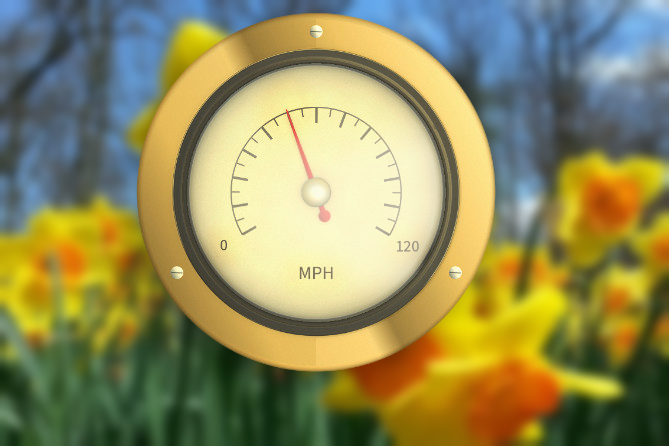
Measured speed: 50 (mph)
